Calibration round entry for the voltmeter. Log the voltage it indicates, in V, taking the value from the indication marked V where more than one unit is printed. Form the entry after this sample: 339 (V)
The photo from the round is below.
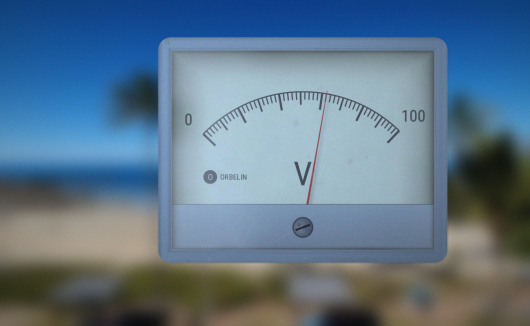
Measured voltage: 62 (V)
